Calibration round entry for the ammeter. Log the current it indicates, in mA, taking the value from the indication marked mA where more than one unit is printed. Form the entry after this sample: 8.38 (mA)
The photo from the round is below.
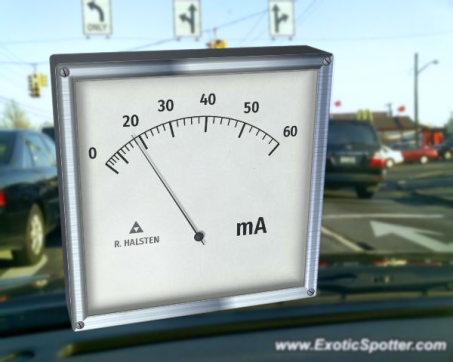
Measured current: 18 (mA)
